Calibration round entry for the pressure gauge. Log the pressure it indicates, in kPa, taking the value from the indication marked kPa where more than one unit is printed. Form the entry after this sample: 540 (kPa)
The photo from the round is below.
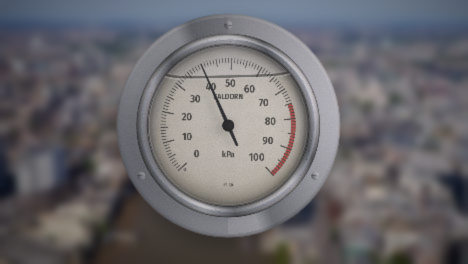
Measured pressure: 40 (kPa)
